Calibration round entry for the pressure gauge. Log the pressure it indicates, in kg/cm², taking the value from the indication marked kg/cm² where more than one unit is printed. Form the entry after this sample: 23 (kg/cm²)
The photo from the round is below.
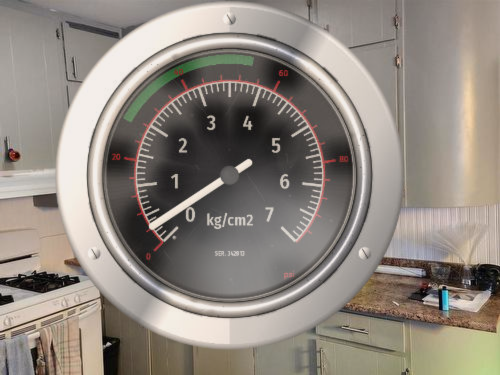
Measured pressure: 0.3 (kg/cm²)
